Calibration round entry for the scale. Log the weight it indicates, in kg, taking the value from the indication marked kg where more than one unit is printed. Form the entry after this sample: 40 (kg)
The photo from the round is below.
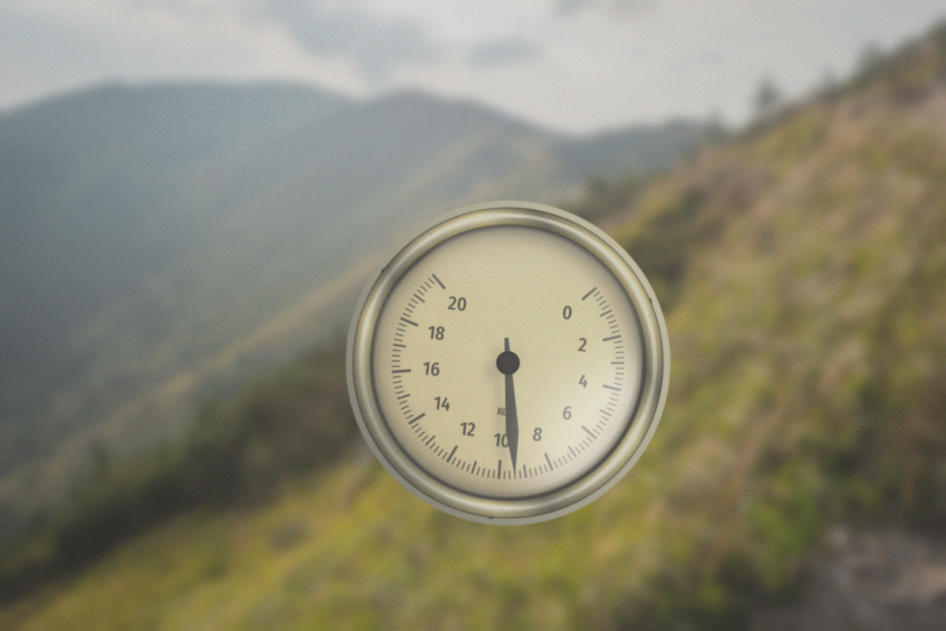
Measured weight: 9.4 (kg)
